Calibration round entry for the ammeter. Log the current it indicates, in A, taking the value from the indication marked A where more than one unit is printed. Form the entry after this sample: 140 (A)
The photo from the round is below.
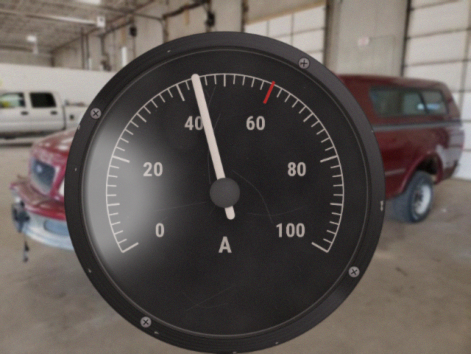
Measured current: 44 (A)
